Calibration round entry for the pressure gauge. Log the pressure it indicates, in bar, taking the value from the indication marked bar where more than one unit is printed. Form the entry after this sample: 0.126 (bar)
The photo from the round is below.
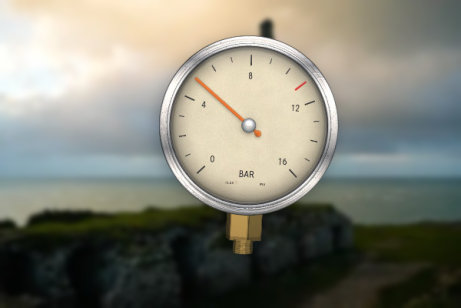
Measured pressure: 5 (bar)
